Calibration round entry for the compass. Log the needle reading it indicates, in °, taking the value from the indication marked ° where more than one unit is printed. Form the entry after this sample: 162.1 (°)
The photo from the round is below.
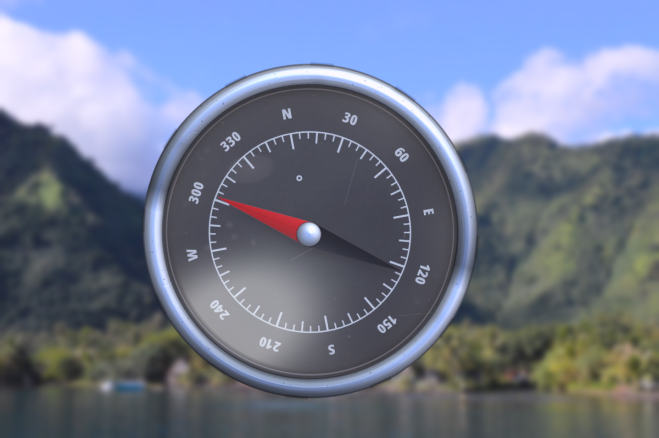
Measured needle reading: 302.5 (°)
